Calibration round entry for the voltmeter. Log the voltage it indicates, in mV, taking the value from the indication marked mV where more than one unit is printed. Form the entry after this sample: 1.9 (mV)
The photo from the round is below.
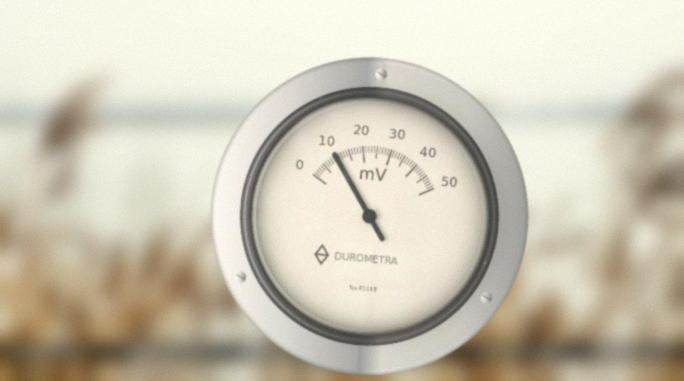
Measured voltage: 10 (mV)
